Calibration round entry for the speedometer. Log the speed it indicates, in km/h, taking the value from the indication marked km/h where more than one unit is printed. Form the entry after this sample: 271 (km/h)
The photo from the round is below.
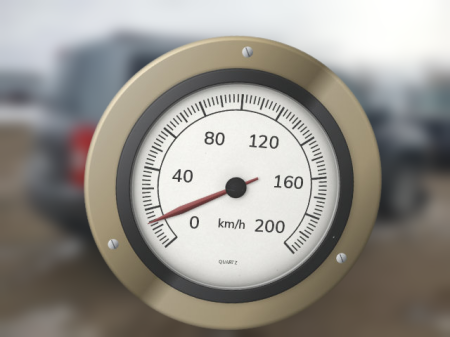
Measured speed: 14 (km/h)
